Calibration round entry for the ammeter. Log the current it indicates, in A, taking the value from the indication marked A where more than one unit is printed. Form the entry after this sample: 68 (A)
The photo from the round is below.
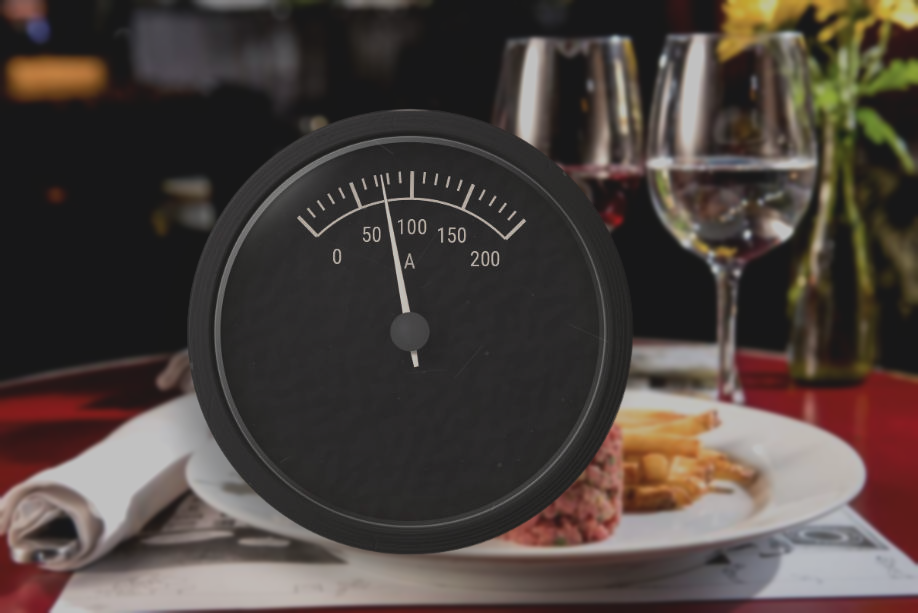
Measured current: 75 (A)
